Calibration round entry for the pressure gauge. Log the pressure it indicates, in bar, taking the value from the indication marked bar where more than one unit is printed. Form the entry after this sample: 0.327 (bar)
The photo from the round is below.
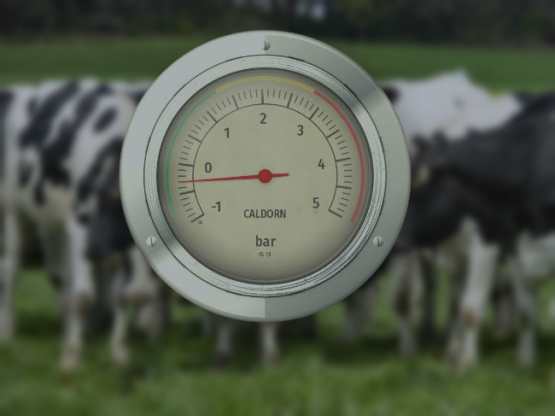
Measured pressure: -0.3 (bar)
